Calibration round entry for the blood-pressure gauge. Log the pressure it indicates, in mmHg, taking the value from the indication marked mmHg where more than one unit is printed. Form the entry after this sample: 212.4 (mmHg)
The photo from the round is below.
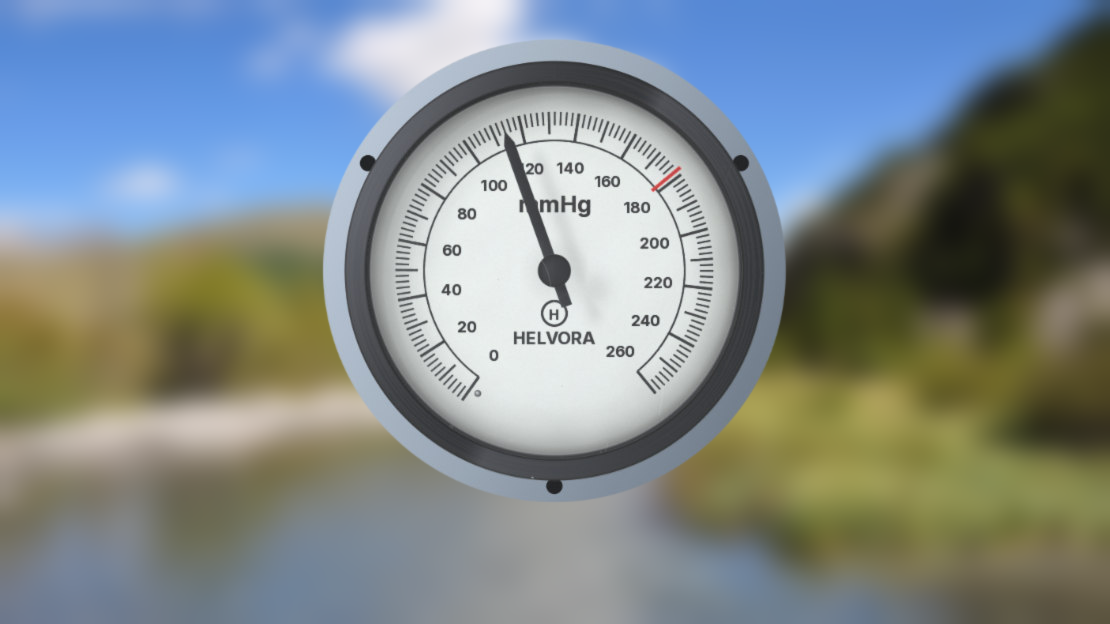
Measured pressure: 114 (mmHg)
